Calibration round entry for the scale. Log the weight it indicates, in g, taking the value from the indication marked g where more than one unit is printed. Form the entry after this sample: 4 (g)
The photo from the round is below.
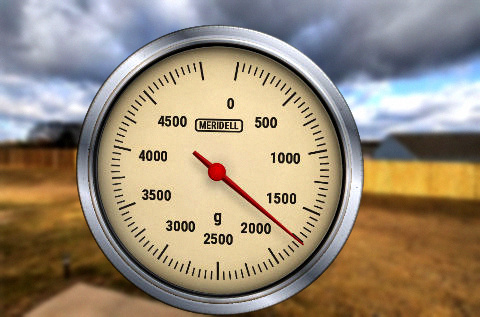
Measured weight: 1750 (g)
